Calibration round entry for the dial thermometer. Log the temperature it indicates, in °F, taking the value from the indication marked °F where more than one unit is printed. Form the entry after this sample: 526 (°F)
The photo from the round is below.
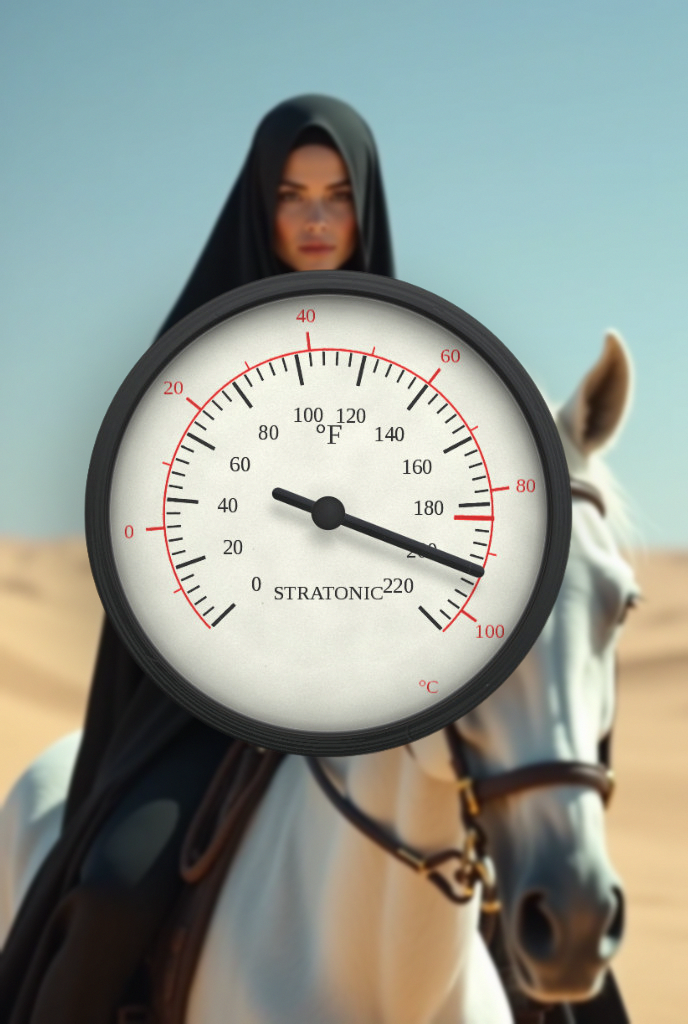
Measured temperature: 200 (°F)
